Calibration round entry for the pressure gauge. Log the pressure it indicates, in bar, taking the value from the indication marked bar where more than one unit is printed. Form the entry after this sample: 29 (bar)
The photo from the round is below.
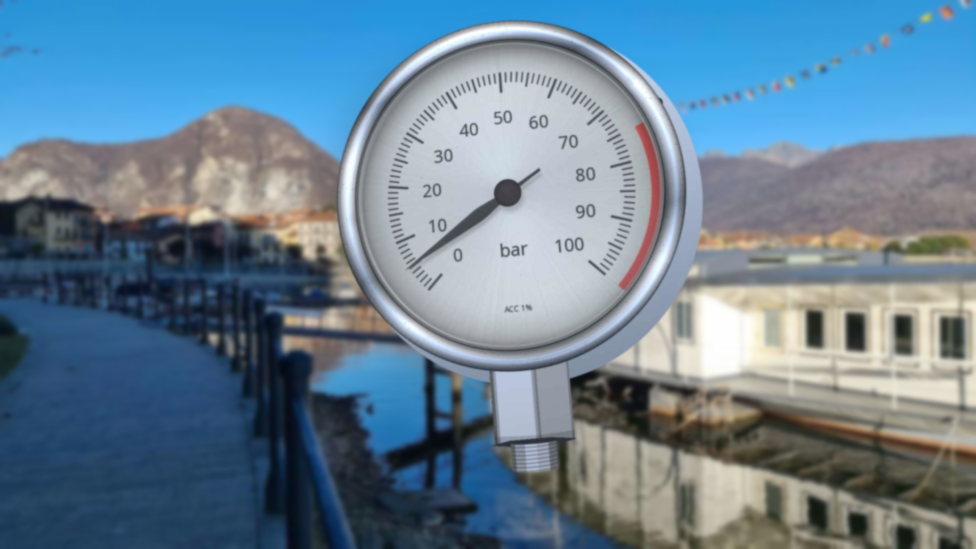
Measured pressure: 5 (bar)
